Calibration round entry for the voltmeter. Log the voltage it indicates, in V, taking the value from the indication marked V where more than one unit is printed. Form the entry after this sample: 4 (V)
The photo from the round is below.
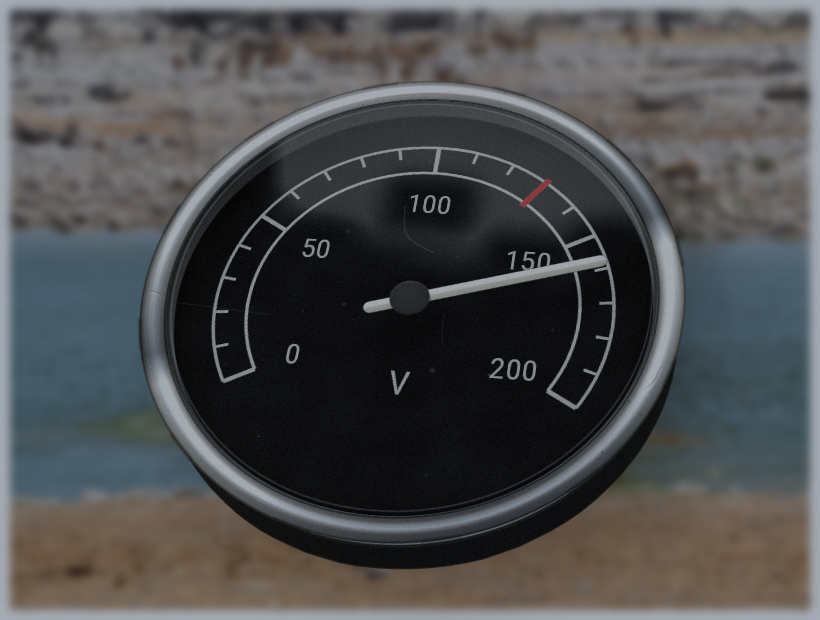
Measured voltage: 160 (V)
